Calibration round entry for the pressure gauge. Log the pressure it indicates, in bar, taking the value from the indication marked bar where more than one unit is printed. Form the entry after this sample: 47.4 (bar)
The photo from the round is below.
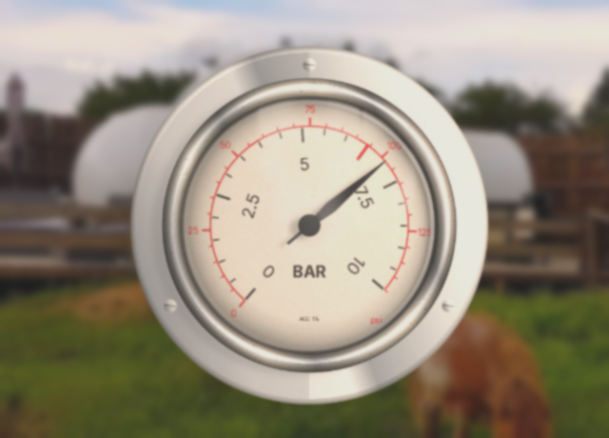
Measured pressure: 7 (bar)
